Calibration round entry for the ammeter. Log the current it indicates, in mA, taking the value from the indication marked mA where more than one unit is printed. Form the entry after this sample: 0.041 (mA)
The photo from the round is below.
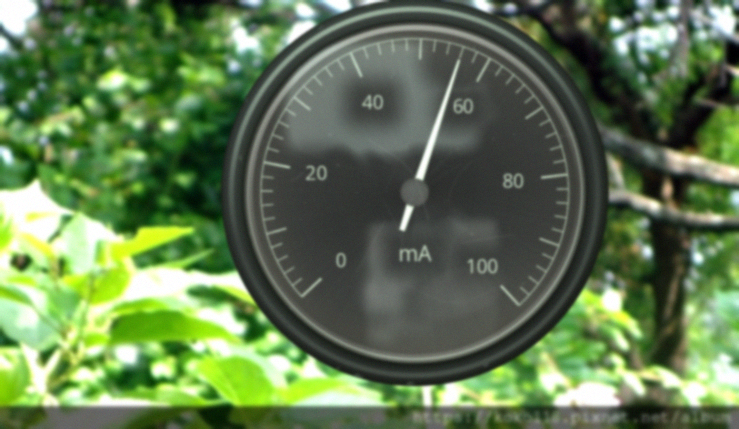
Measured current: 56 (mA)
